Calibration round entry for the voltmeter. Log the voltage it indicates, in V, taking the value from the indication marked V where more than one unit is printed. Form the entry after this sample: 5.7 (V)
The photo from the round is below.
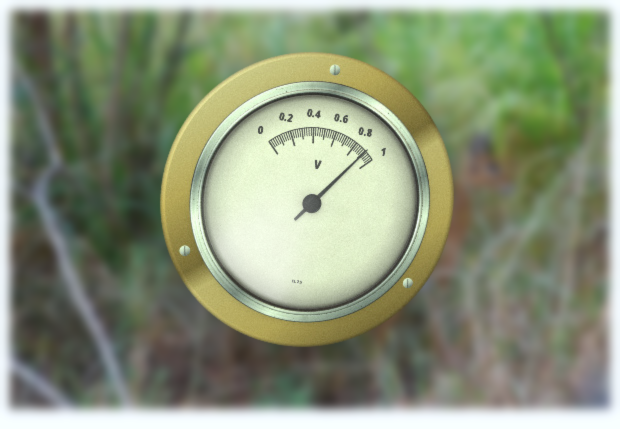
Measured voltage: 0.9 (V)
